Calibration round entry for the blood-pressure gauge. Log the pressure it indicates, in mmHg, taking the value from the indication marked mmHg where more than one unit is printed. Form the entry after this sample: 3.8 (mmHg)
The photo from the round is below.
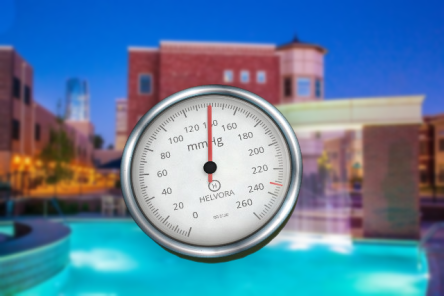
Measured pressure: 140 (mmHg)
